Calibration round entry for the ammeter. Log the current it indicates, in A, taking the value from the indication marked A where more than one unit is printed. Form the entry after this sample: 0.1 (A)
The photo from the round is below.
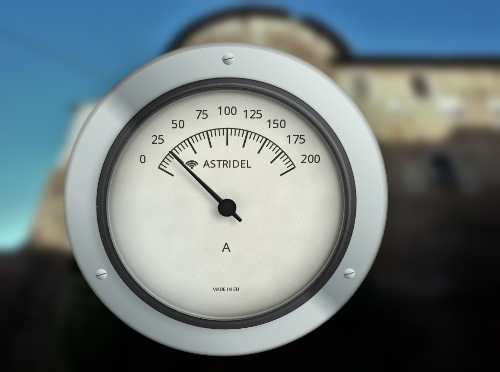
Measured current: 25 (A)
